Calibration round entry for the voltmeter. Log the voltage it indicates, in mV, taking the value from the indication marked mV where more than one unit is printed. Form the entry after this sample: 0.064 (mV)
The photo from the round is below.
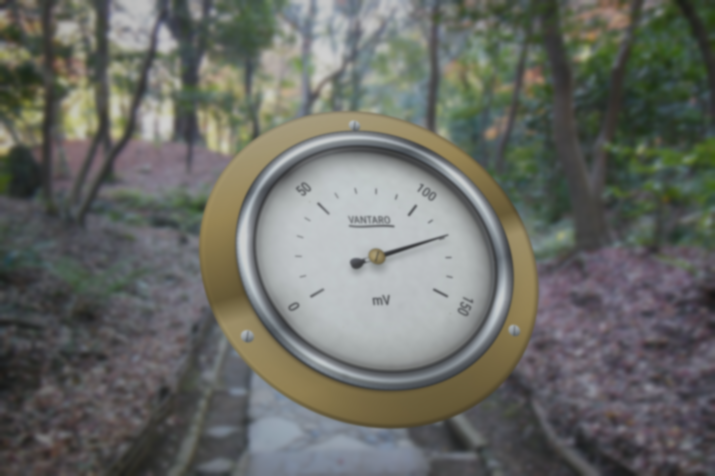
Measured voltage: 120 (mV)
